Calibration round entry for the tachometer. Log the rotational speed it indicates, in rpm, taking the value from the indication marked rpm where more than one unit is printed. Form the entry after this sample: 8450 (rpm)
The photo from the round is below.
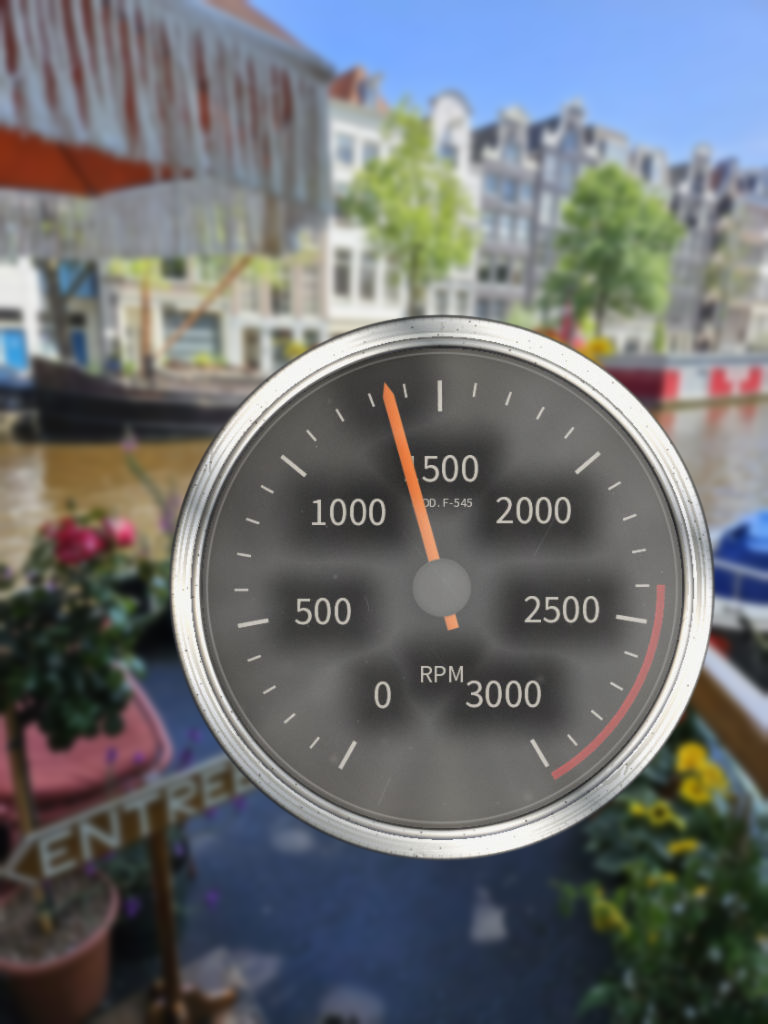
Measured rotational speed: 1350 (rpm)
